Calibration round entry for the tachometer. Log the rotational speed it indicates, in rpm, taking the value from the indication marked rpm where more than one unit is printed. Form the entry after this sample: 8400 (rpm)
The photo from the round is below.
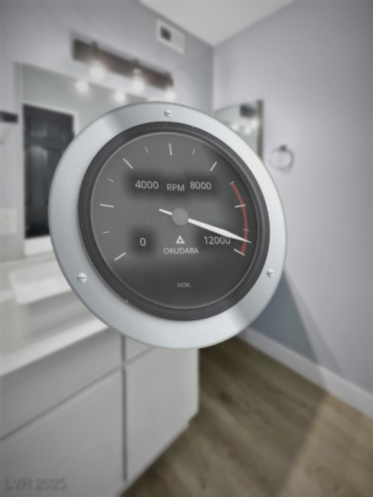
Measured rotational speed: 11500 (rpm)
